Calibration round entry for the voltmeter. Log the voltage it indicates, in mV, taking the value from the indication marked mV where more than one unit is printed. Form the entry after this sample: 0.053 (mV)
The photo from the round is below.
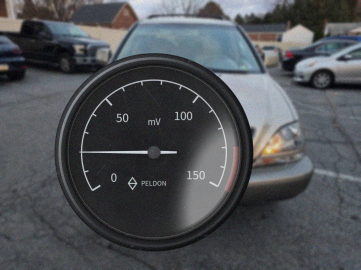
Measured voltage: 20 (mV)
